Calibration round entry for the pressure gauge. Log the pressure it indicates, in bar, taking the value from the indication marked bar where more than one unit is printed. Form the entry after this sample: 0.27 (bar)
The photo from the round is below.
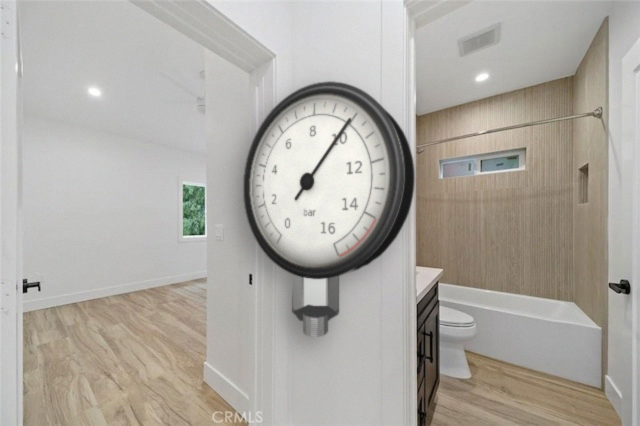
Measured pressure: 10 (bar)
